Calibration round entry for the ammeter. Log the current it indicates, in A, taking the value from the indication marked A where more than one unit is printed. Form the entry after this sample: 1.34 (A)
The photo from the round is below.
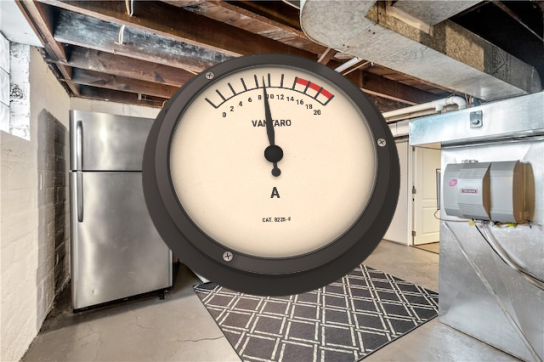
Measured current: 9 (A)
